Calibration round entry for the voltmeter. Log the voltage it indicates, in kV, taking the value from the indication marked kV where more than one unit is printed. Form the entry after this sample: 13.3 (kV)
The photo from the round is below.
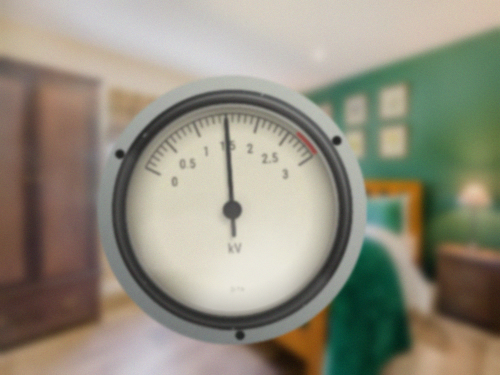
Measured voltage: 1.5 (kV)
